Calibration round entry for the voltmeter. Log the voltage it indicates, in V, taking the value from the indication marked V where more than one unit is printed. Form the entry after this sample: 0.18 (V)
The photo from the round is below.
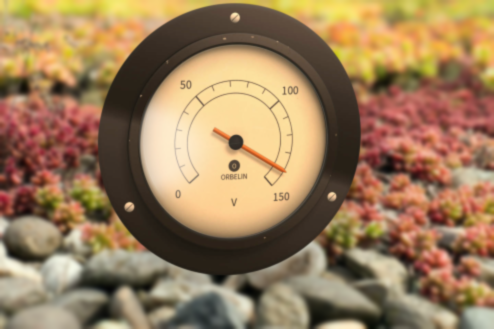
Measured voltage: 140 (V)
